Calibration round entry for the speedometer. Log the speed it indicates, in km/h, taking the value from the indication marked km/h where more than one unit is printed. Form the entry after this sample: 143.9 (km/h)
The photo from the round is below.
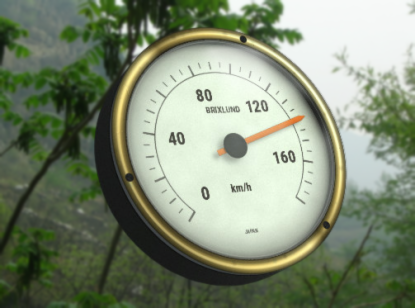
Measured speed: 140 (km/h)
